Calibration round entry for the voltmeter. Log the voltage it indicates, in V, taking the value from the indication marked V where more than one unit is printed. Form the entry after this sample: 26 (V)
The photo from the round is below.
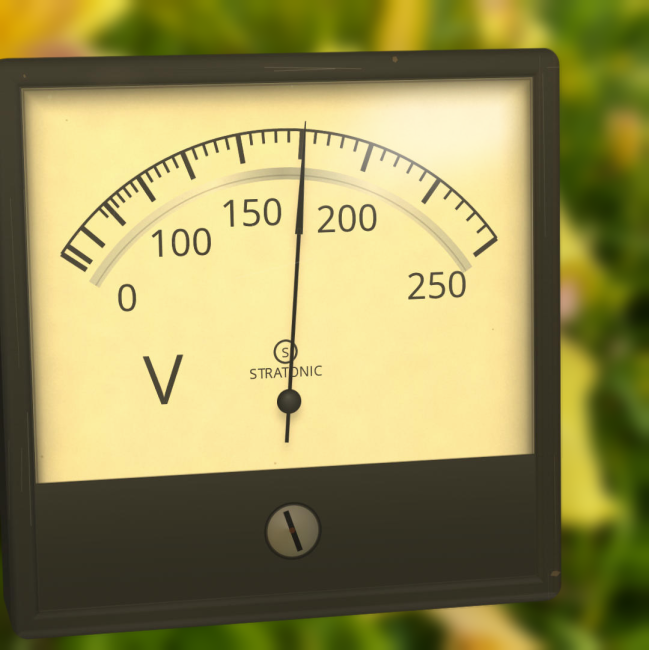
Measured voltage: 175 (V)
